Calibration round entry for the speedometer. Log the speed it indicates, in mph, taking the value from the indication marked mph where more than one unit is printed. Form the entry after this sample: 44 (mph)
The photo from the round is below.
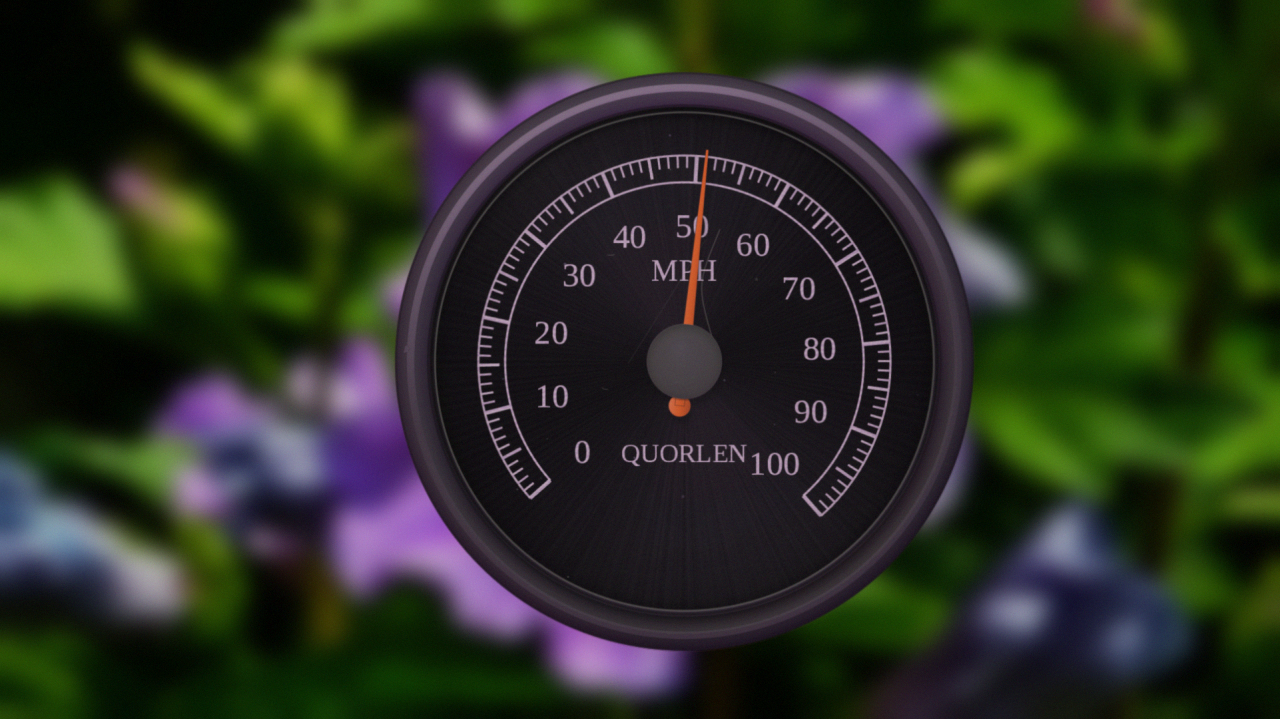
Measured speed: 51 (mph)
